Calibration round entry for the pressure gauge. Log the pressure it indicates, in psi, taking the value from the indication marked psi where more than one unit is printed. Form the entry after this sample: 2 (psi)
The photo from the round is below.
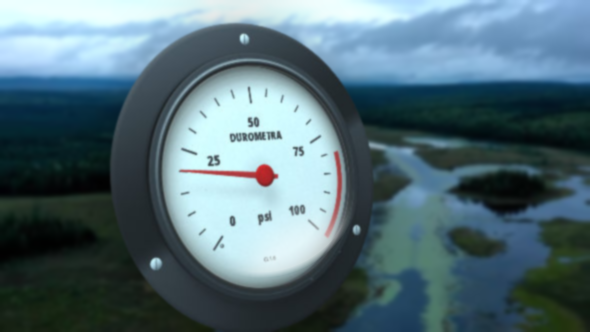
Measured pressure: 20 (psi)
